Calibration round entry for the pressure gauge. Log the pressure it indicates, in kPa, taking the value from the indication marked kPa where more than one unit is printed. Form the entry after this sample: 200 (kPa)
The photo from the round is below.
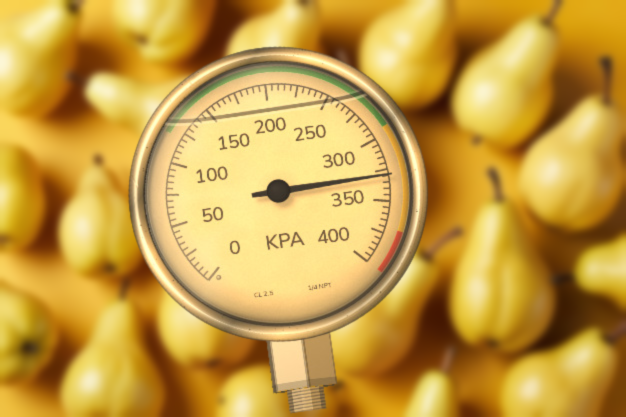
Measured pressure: 330 (kPa)
